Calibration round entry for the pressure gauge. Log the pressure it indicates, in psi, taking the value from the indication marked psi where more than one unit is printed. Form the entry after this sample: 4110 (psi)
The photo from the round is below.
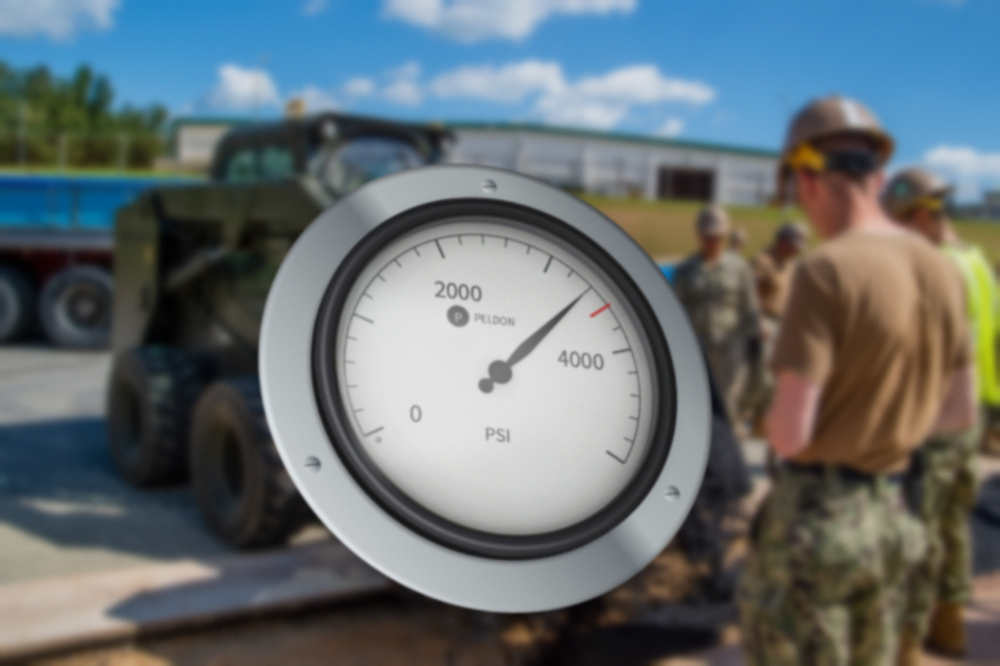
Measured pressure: 3400 (psi)
